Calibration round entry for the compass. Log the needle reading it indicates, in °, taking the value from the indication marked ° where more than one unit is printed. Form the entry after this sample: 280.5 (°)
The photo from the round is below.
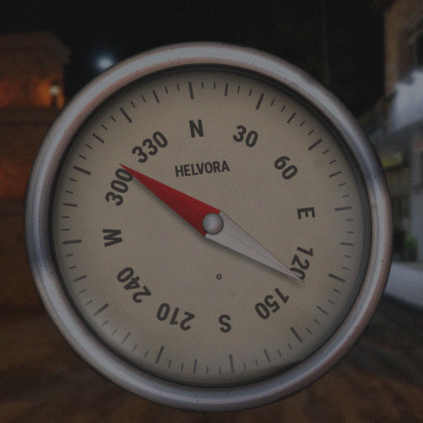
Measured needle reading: 310 (°)
